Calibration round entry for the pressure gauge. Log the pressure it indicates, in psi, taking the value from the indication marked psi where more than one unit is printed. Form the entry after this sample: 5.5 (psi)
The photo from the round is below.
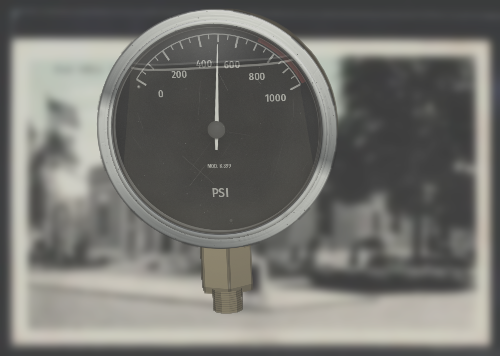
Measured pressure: 500 (psi)
